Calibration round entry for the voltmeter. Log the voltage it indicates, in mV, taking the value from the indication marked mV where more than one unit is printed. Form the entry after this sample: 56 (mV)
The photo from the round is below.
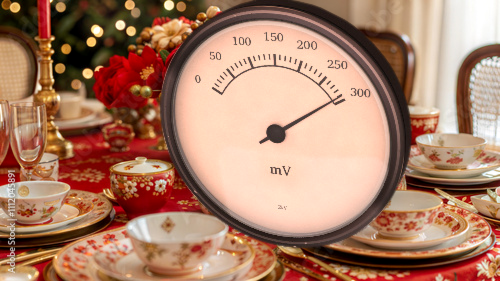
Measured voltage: 290 (mV)
